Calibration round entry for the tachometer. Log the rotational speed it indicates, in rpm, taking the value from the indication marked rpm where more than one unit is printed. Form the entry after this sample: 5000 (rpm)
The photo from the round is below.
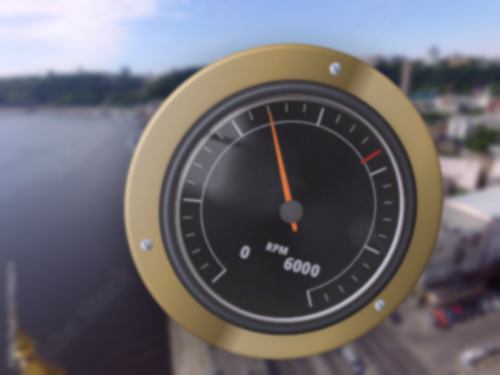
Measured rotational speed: 2400 (rpm)
